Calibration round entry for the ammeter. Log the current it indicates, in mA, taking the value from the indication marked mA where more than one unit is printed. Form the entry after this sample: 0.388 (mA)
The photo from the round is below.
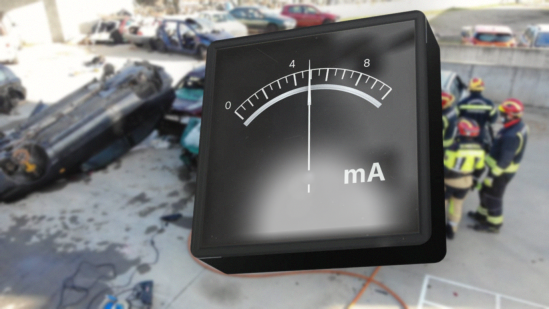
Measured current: 5 (mA)
